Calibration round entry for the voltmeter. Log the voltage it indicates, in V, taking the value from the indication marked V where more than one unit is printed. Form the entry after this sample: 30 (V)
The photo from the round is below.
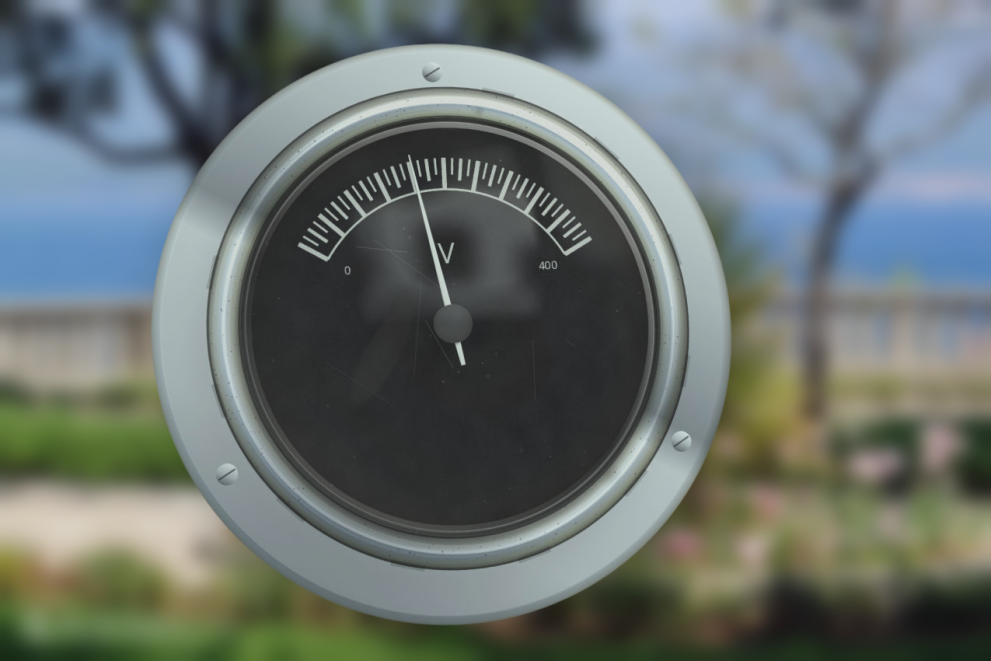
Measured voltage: 160 (V)
